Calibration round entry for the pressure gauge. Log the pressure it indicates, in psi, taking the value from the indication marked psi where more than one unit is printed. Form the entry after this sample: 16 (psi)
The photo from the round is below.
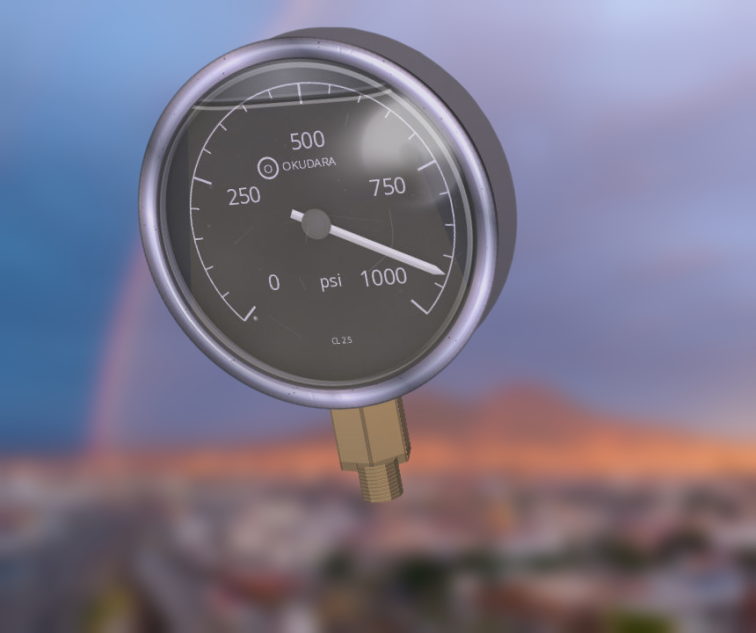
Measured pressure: 925 (psi)
